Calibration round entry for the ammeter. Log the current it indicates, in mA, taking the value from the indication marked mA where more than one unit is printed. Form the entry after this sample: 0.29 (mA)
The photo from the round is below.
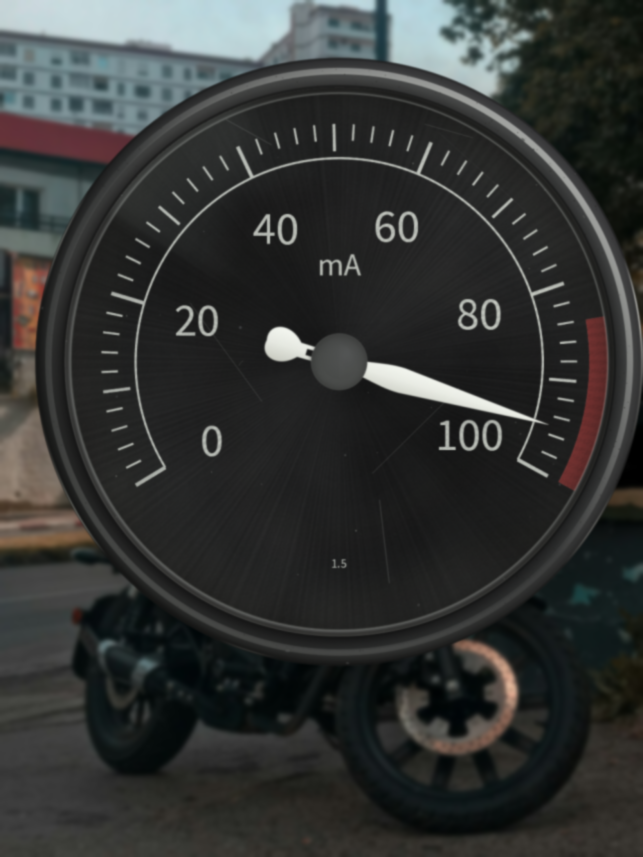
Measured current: 95 (mA)
